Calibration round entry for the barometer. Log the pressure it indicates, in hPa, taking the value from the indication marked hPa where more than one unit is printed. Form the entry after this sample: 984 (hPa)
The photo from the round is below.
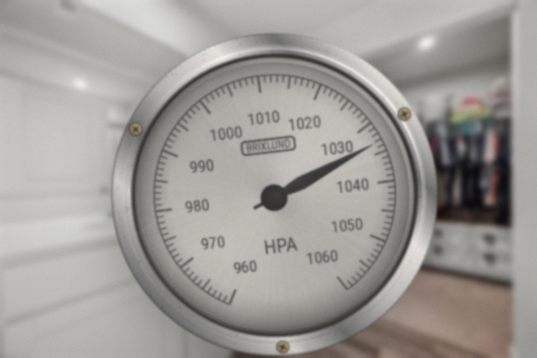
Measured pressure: 1033 (hPa)
